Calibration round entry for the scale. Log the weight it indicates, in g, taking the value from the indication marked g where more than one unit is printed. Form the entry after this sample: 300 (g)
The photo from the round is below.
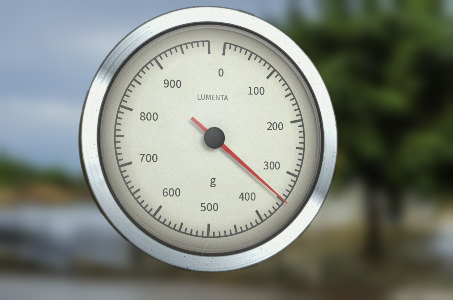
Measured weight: 350 (g)
